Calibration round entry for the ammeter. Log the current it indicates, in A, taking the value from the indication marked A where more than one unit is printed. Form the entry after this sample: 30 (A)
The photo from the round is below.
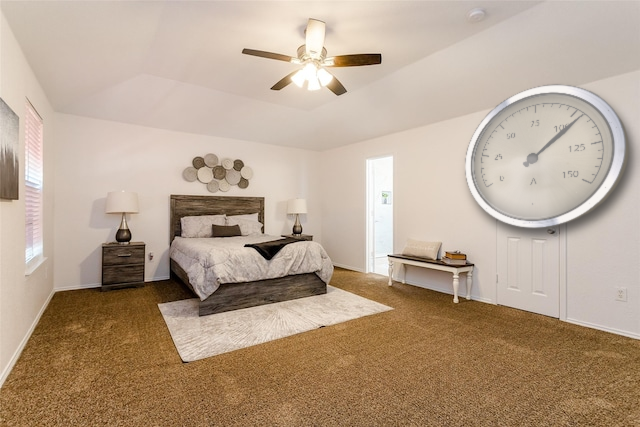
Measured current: 105 (A)
